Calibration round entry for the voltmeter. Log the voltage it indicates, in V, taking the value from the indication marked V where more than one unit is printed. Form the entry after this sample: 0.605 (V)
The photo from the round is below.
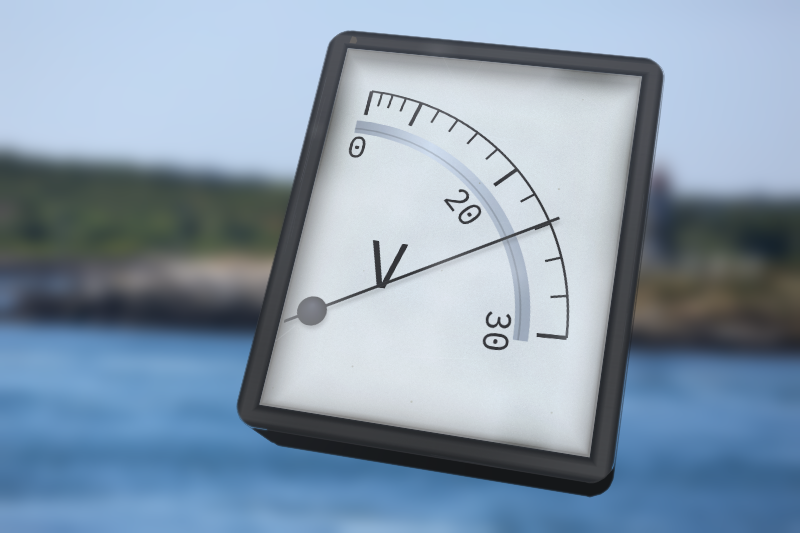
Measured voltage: 24 (V)
